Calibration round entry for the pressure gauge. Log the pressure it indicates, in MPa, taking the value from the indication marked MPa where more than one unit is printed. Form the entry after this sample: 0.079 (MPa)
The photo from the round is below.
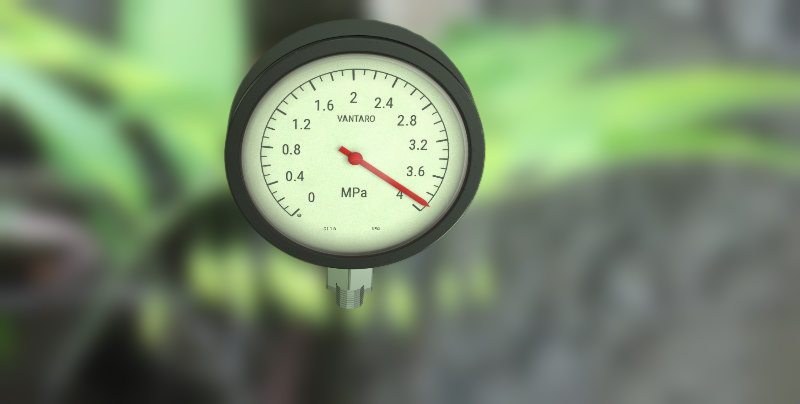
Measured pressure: 3.9 (MPa)
